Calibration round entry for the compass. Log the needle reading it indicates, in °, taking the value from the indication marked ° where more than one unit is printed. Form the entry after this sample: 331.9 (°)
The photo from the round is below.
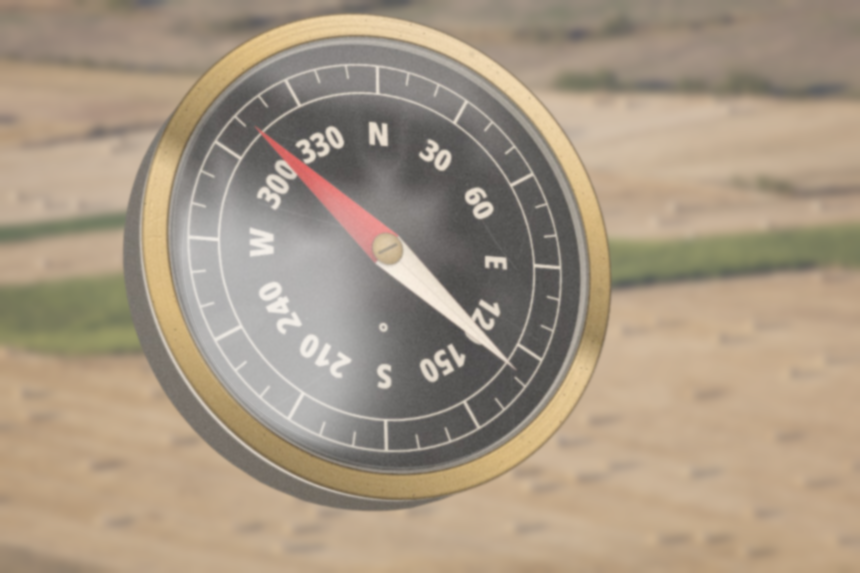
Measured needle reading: 310 (°)
